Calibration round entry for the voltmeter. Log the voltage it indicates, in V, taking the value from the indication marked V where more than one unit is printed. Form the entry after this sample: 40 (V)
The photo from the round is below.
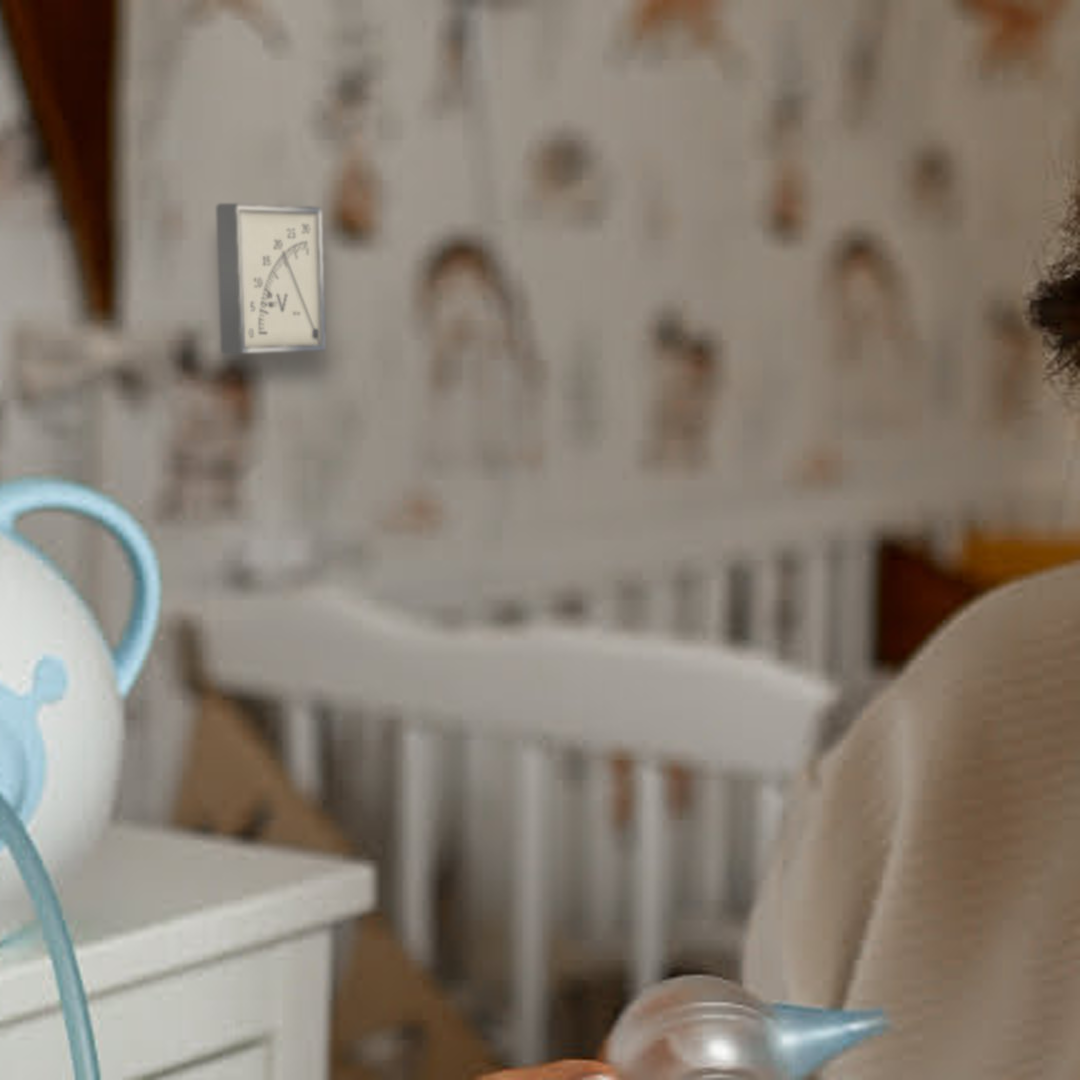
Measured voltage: 20 (V)
